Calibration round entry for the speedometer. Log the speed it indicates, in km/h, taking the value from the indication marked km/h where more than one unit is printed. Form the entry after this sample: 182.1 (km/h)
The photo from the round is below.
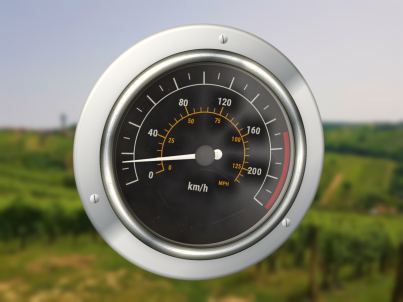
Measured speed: 15 (km/h)
